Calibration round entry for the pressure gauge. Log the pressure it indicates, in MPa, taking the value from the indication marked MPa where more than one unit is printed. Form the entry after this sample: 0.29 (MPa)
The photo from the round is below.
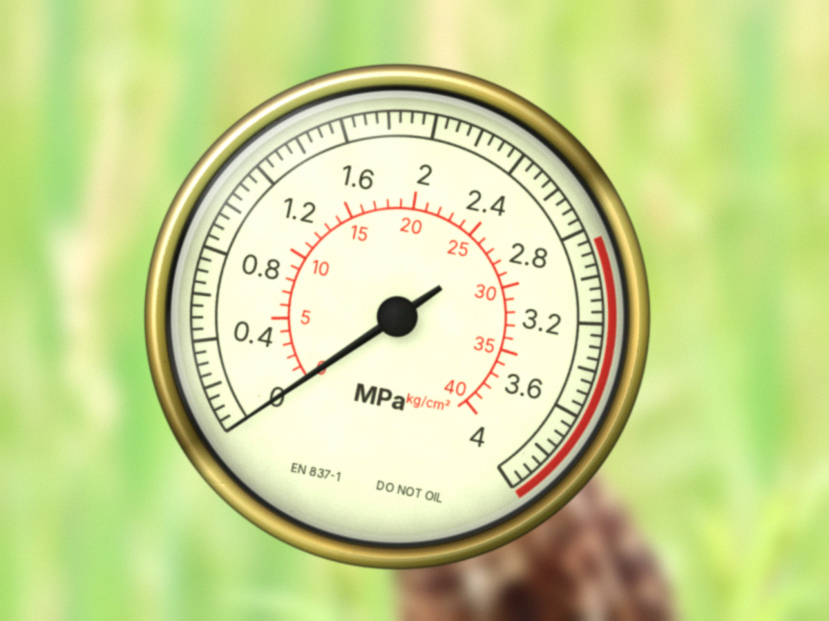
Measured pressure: 0 (MPa)
